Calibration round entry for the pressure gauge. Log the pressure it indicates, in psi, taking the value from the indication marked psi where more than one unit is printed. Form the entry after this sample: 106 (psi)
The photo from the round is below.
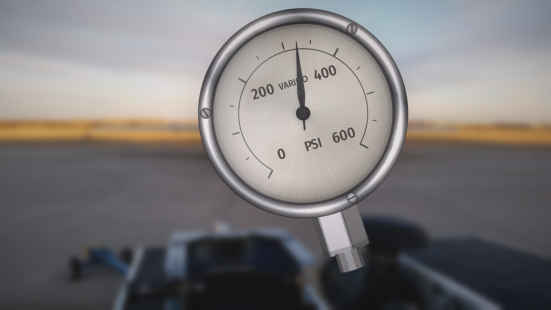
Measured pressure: 325 (psi)
